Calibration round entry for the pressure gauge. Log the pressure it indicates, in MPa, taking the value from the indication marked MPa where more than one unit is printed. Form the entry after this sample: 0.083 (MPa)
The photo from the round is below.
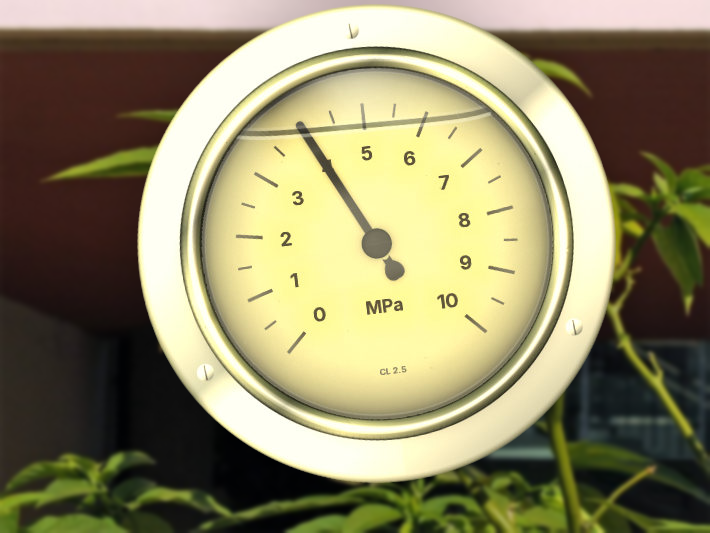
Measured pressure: 4 (MPa)
